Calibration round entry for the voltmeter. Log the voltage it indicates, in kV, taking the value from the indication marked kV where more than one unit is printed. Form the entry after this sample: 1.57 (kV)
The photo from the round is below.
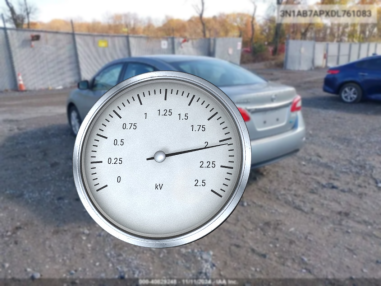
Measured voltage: 2.05 (kV)
